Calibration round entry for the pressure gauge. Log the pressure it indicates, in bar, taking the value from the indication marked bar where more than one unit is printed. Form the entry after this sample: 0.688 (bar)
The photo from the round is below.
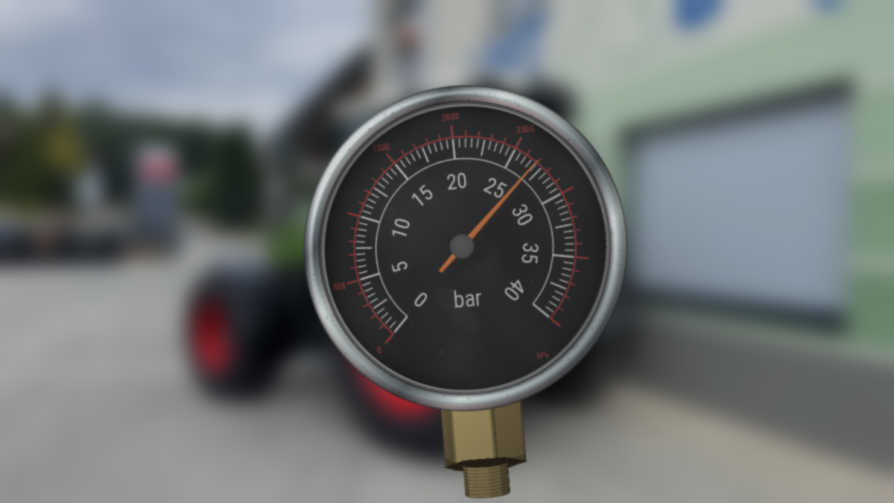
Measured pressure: 27 (bar)
